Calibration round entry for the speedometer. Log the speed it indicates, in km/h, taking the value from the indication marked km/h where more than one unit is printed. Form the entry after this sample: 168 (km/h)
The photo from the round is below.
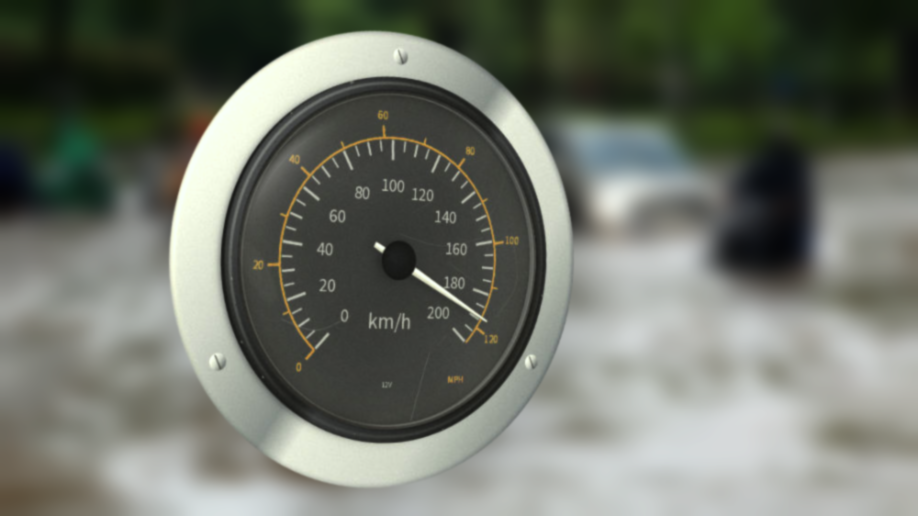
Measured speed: 190 (km/h)
